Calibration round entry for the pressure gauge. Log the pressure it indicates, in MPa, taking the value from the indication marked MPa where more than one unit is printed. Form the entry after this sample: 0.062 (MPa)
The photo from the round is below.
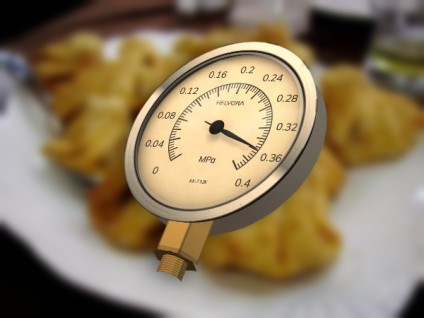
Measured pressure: 0.36 (MPa)
